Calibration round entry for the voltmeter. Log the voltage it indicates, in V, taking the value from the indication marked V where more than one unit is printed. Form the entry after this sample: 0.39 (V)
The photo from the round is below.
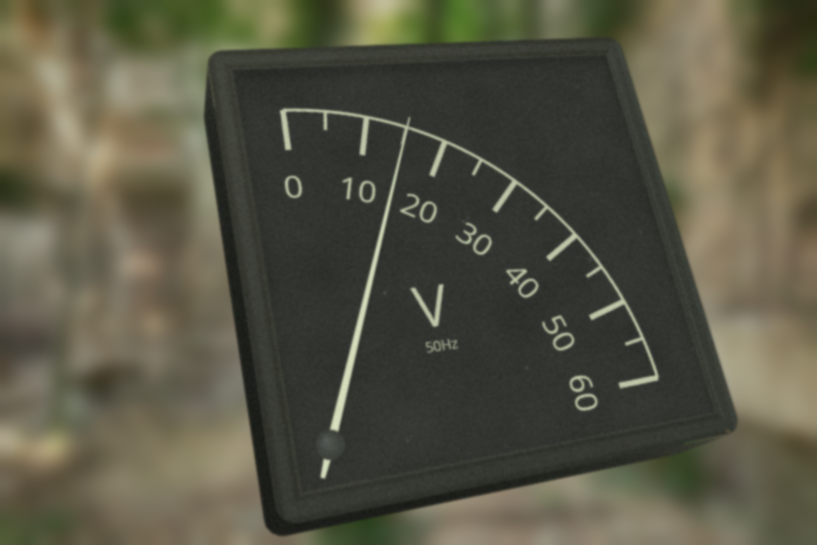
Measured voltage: 15 (V)
